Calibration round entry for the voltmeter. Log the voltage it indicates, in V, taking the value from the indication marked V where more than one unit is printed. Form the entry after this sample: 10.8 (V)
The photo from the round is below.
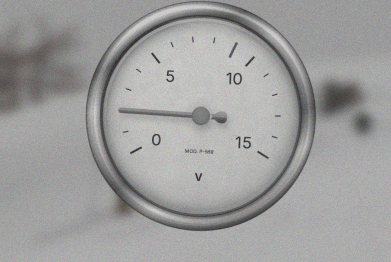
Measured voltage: 2 (V)
